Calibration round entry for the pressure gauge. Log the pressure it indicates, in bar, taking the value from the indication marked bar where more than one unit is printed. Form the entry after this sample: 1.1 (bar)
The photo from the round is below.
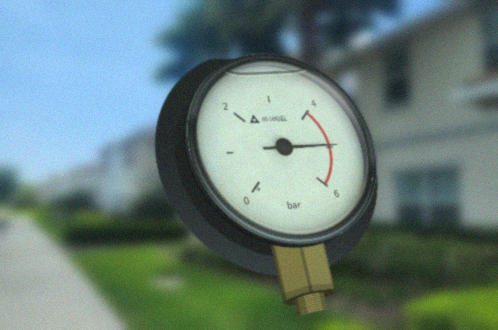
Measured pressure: 5 (bar)
